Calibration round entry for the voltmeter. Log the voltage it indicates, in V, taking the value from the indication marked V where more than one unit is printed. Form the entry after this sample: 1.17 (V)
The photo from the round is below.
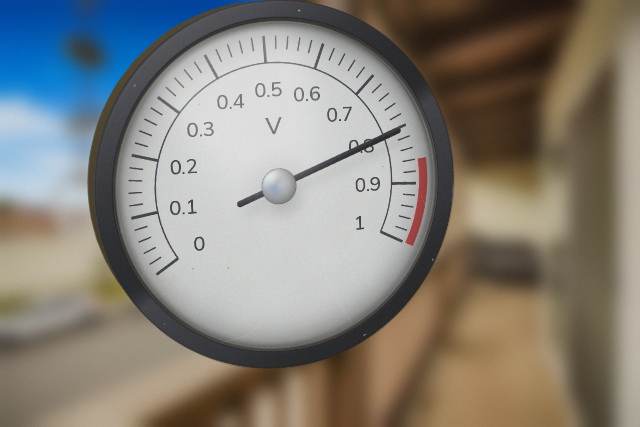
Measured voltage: 0.8 (V)
